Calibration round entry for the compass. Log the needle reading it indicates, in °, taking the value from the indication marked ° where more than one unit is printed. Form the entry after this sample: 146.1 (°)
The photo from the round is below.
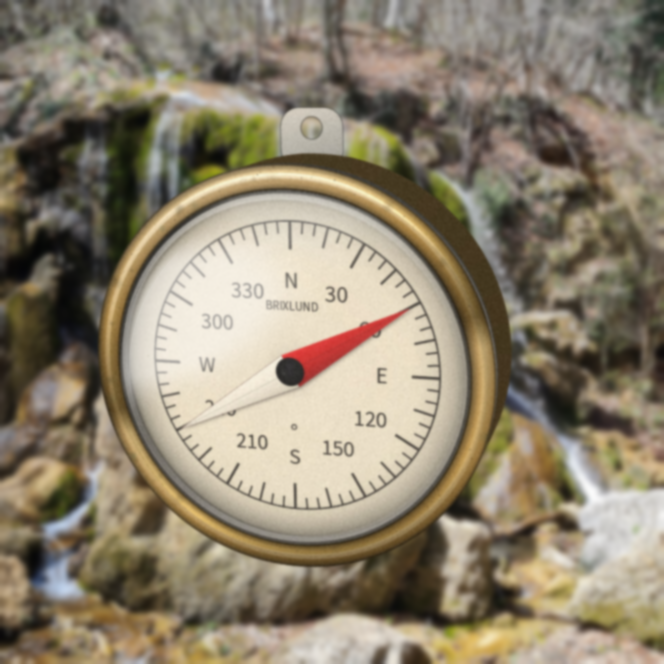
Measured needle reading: 60 (°)
